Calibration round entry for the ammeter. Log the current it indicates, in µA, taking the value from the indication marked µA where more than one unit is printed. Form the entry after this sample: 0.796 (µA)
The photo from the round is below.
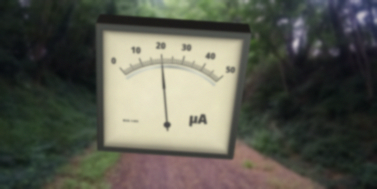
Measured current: 20 (µA)
